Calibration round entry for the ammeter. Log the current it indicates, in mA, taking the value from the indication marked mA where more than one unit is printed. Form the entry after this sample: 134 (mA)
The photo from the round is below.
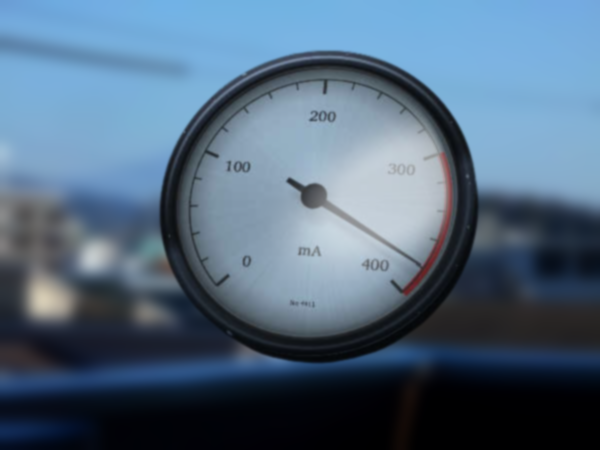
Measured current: 380 (mA)
